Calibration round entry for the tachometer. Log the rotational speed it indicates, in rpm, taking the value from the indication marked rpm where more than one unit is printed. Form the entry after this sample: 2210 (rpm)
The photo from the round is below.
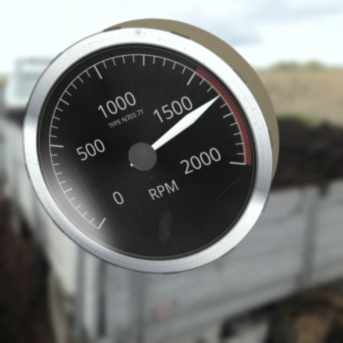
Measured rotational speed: 1650 (rpm)
